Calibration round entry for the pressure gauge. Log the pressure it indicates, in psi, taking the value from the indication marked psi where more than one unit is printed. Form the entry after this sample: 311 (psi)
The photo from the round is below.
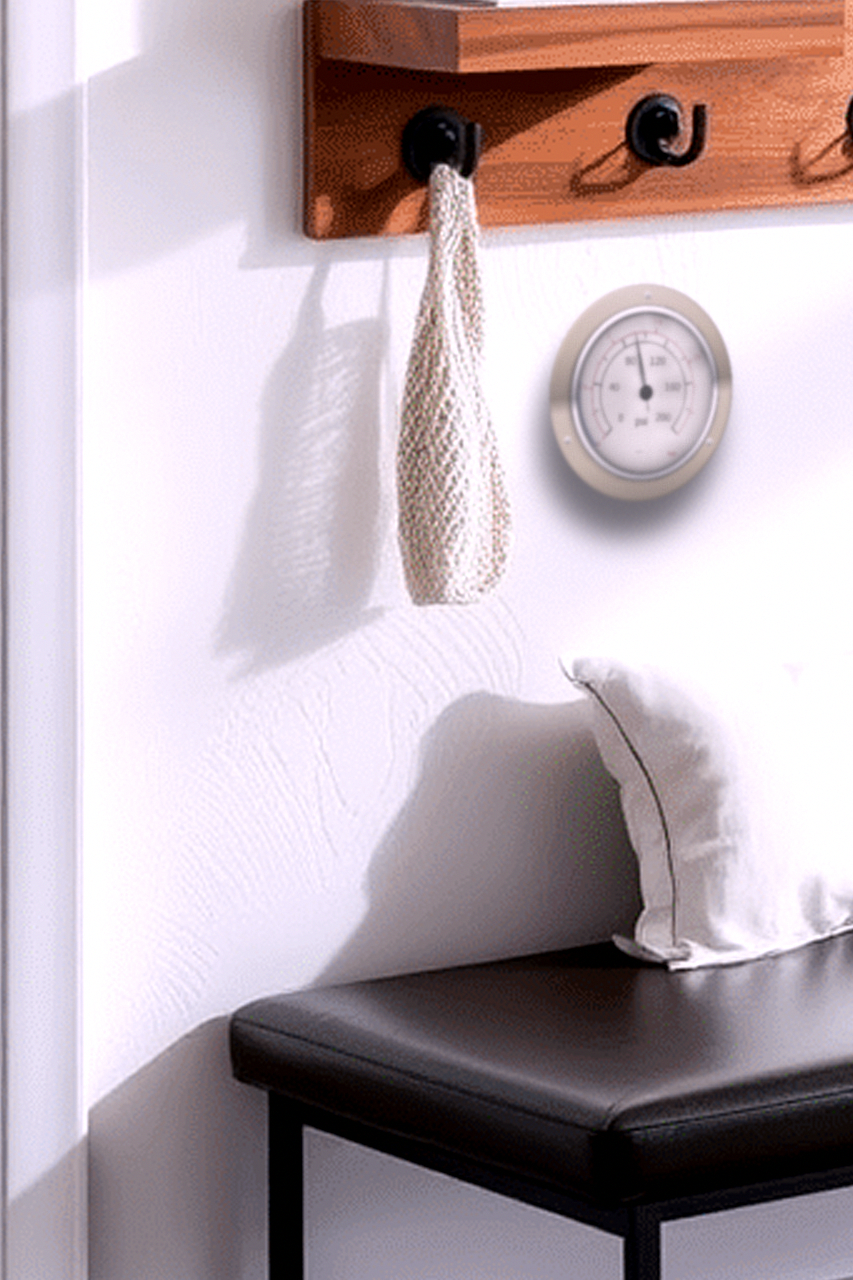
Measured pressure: 90 (psi)
